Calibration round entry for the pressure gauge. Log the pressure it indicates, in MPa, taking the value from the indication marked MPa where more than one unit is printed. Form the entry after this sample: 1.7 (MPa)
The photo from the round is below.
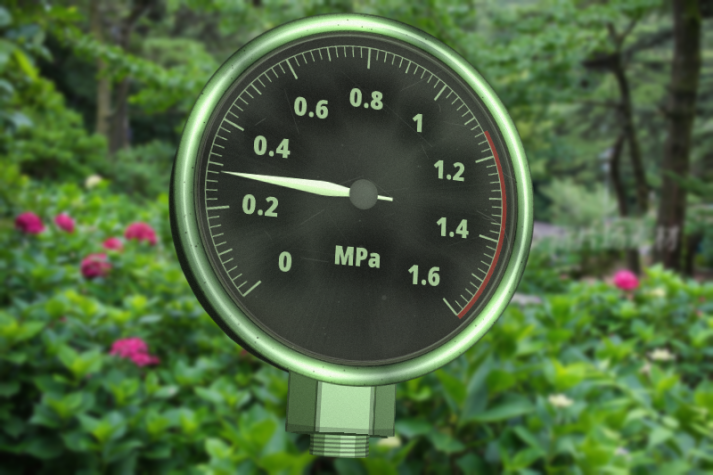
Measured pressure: 0.28 (MPa)
